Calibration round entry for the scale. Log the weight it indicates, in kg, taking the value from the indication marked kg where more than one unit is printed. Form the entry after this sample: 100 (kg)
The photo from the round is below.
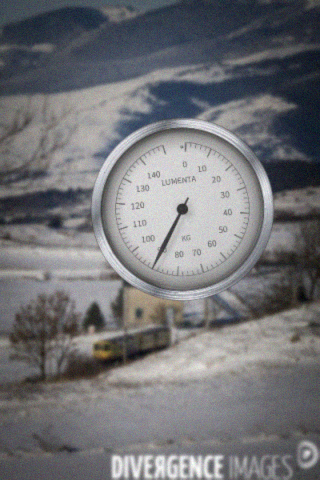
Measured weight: 90 (kg)
